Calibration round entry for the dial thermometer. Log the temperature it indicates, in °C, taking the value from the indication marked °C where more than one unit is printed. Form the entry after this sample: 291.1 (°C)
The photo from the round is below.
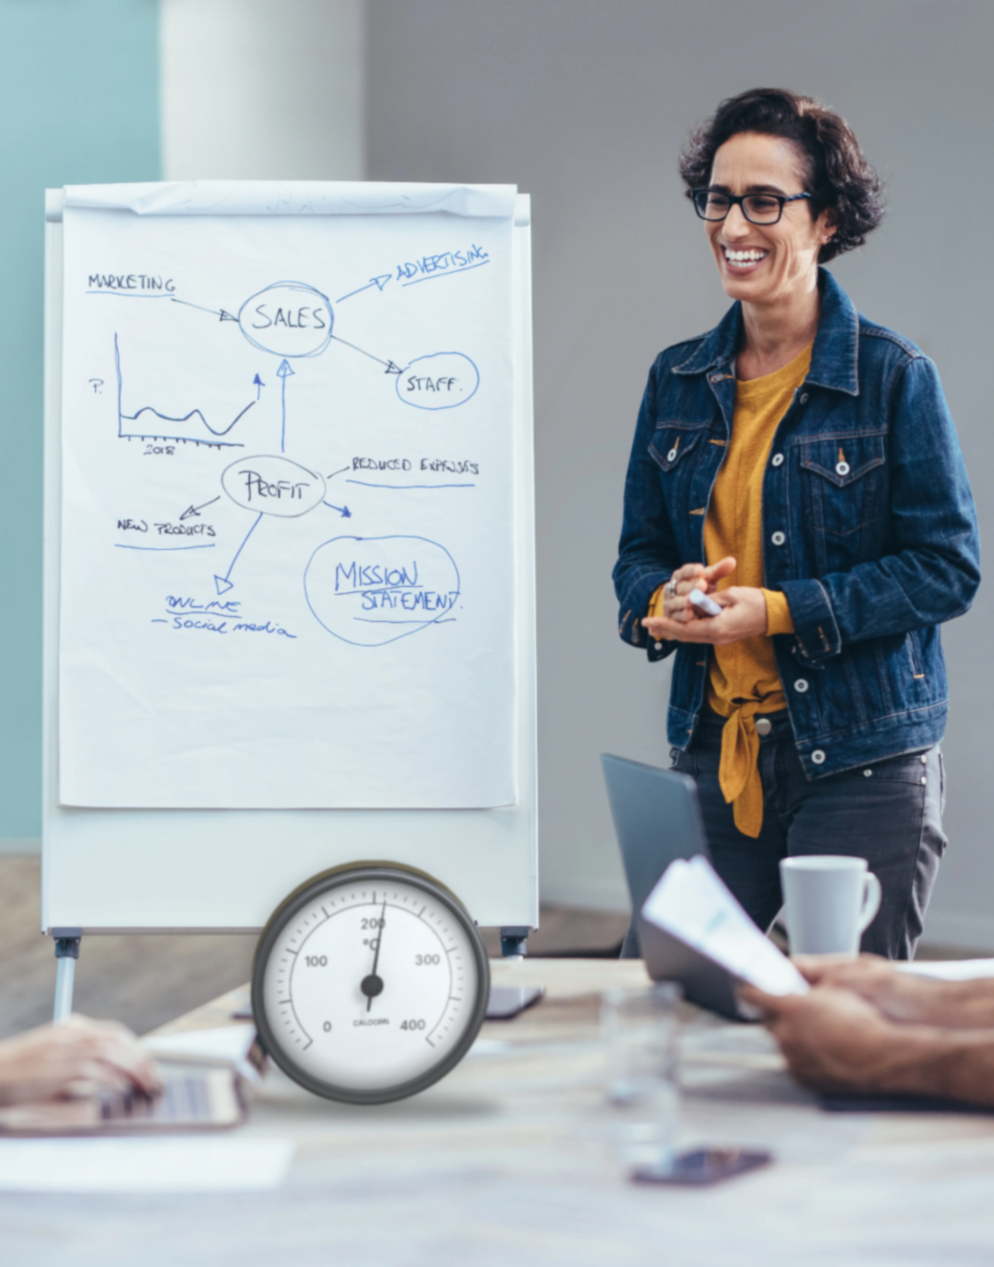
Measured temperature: 210 (°C)
